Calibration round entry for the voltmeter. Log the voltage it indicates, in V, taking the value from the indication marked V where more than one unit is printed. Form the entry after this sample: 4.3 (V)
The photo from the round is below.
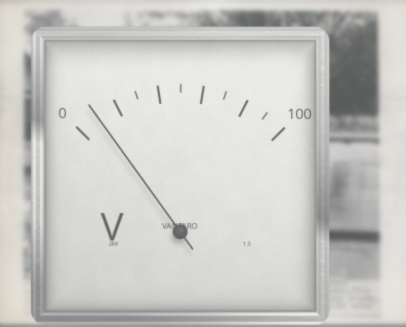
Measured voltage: 10 (V)
